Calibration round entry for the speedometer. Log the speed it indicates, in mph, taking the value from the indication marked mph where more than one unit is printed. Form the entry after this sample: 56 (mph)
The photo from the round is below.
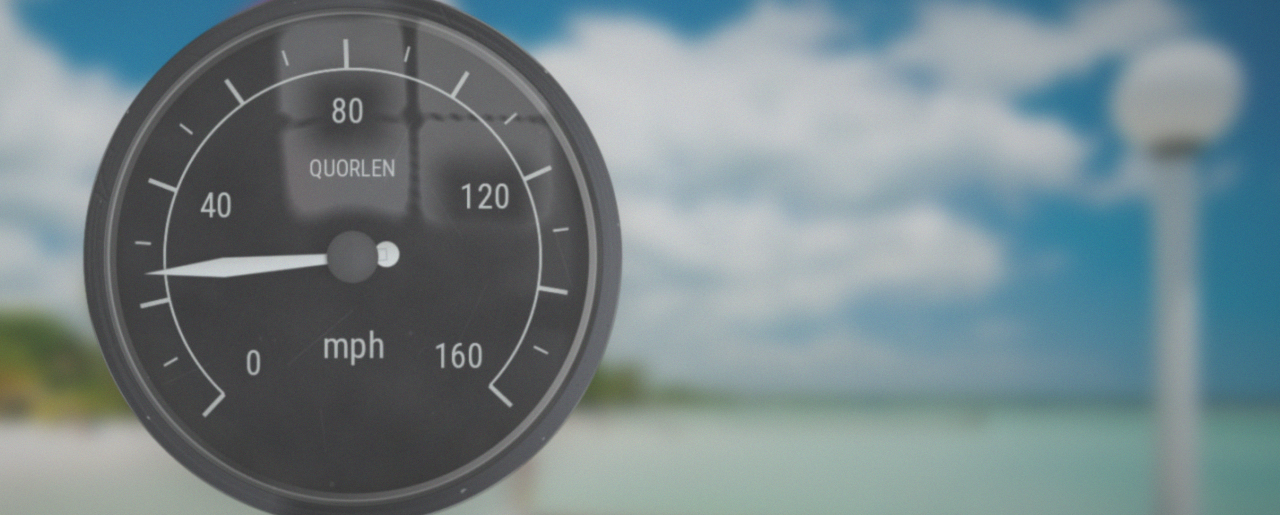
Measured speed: 25 (mph)
